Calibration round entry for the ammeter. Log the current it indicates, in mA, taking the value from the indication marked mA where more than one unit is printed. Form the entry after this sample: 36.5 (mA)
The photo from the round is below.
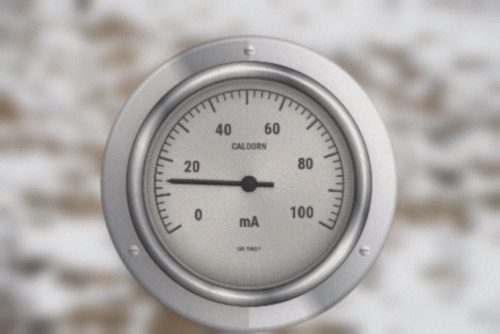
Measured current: 14 (mA)
